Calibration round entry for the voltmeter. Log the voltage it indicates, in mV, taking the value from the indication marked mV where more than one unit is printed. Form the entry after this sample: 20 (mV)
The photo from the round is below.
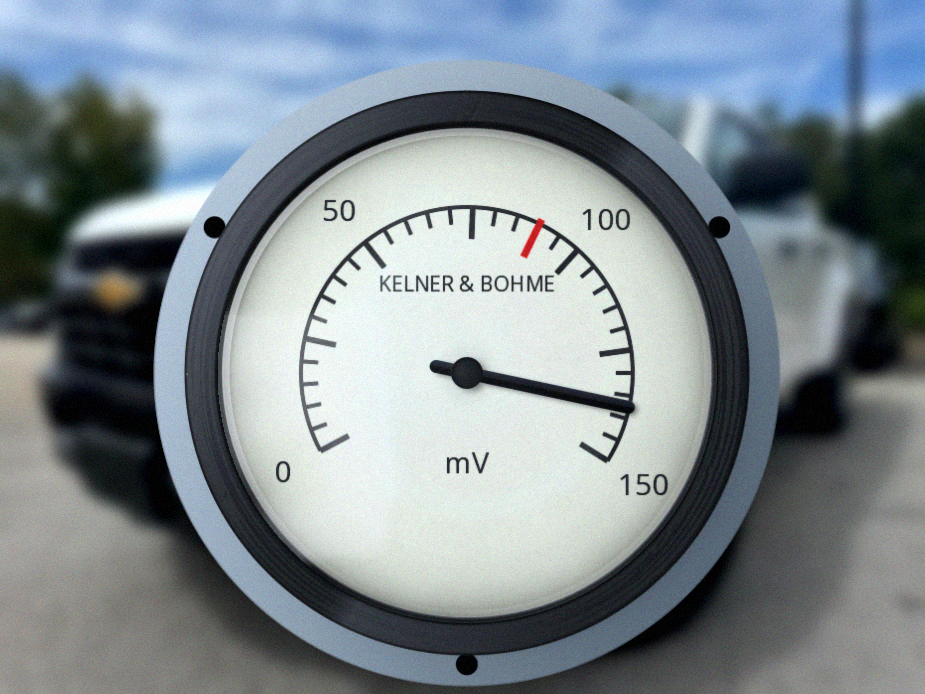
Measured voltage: 137.5 (mV)
